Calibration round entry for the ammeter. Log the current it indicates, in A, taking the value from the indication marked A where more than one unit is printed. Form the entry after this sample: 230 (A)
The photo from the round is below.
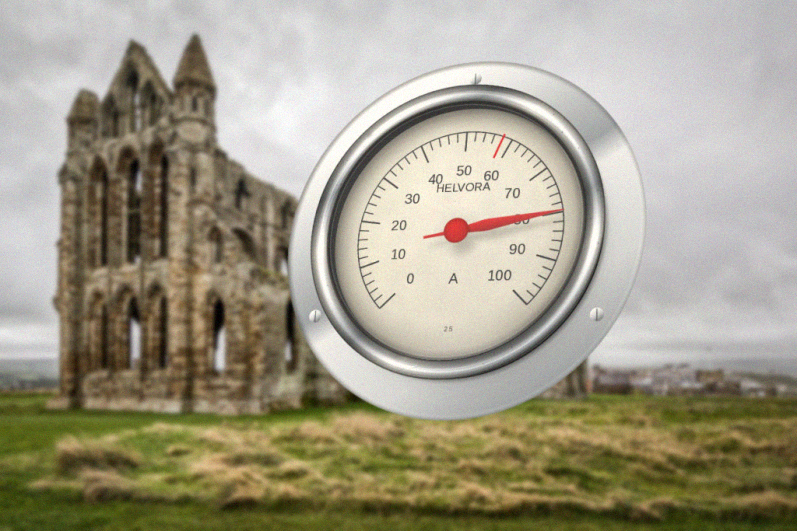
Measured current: 80 (A)
